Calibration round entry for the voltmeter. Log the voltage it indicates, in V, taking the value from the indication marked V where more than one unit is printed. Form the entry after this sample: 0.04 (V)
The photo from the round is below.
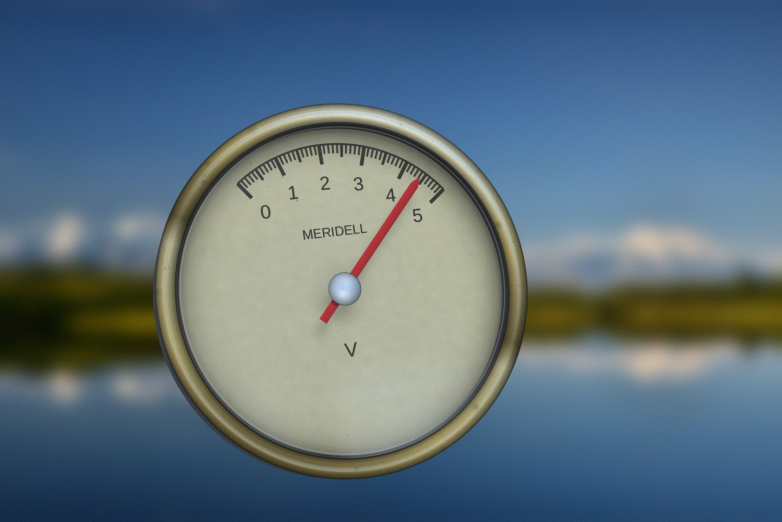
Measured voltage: 4.4 (V)
